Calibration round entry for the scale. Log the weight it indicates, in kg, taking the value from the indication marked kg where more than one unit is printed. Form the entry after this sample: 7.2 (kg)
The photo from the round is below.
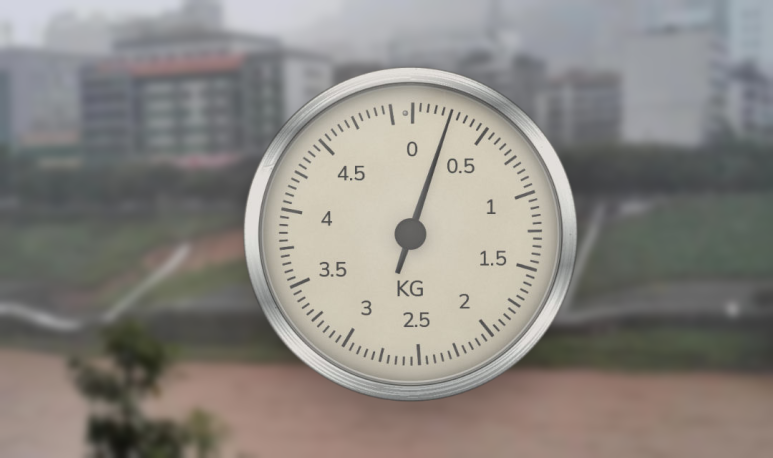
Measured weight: 0.25 (kg)
